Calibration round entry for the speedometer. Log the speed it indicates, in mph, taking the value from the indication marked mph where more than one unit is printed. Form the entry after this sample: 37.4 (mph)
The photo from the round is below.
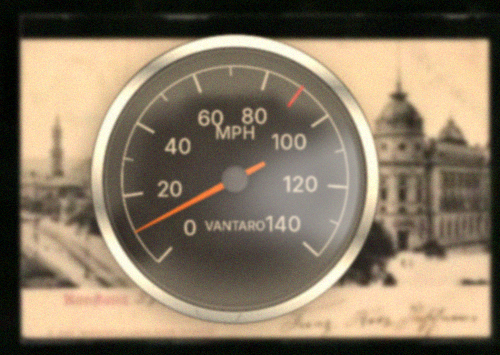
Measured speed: 10 (mph)
